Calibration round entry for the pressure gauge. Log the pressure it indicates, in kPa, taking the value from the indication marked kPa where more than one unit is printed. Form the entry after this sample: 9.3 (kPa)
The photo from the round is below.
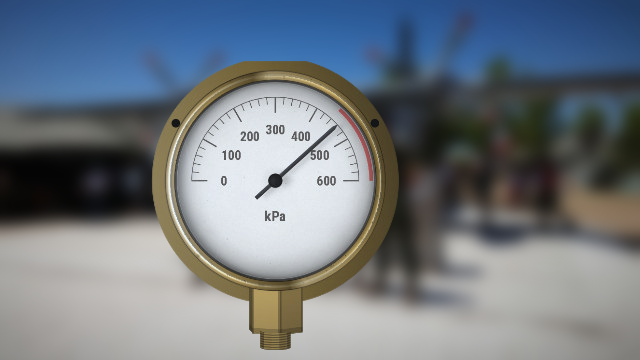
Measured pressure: 460 (kPa)
